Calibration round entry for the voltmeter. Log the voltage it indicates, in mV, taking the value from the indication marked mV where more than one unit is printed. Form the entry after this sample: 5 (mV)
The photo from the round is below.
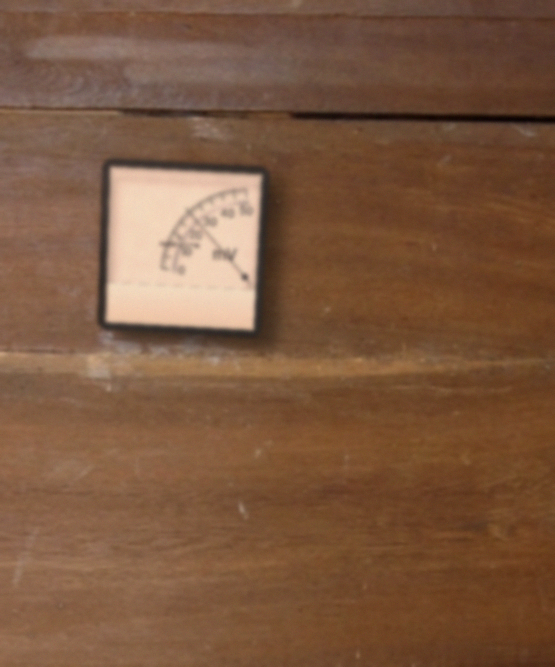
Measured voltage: 25 (mV)
